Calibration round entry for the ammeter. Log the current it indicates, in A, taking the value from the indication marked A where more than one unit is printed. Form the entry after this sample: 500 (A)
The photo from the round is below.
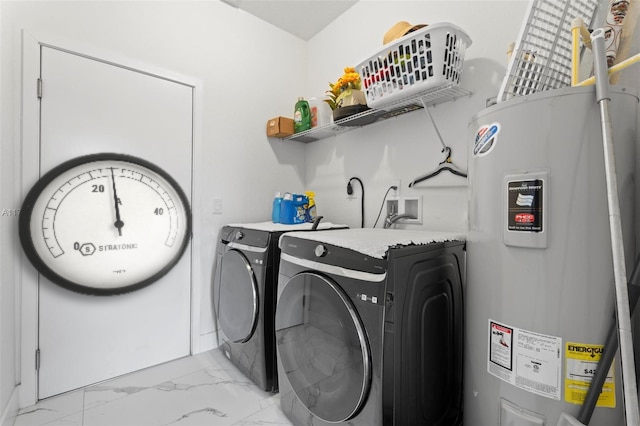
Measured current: 24 (A)
